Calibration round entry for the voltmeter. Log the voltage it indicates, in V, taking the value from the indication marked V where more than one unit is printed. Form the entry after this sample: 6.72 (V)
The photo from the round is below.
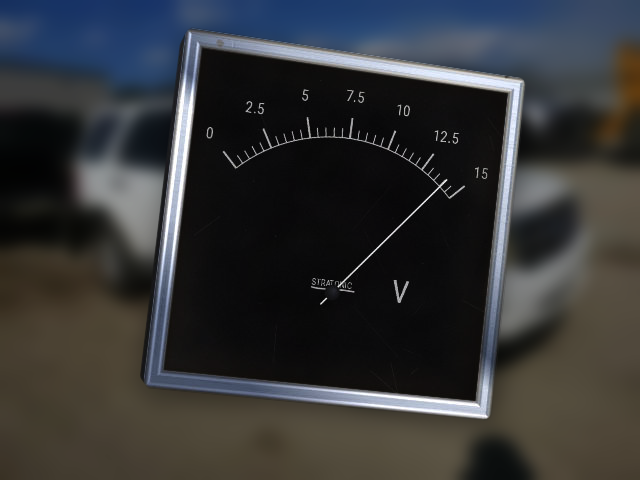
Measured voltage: 14 (V)
